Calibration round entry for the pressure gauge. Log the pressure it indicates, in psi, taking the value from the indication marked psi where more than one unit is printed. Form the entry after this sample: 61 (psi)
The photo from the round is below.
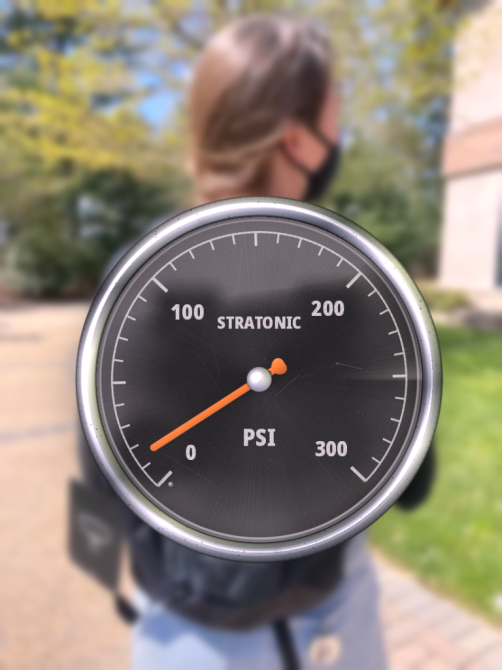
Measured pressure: 15 (psi)
